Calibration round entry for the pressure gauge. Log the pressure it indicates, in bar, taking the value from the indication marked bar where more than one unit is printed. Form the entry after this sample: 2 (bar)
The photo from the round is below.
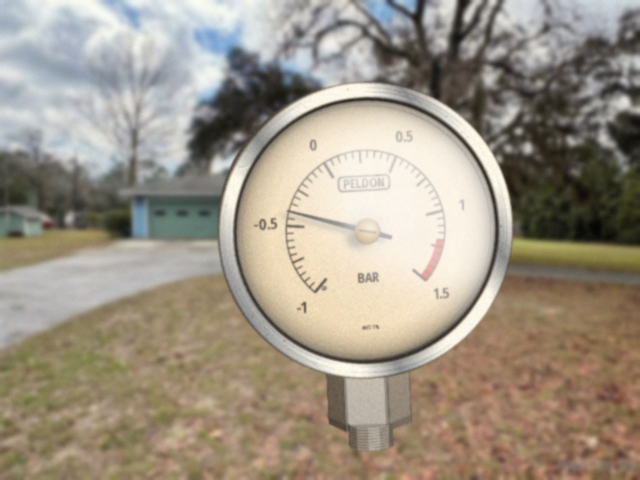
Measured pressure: -0.4 (bar)
